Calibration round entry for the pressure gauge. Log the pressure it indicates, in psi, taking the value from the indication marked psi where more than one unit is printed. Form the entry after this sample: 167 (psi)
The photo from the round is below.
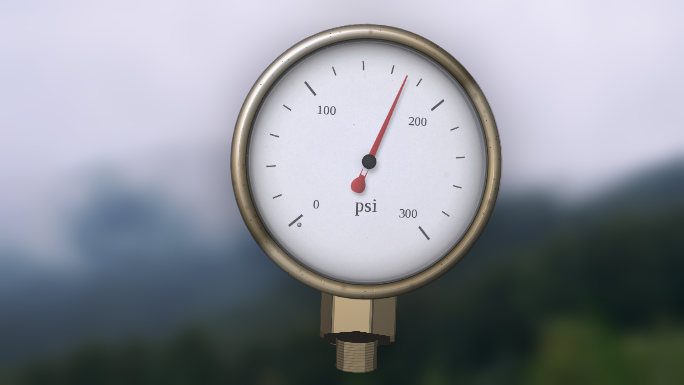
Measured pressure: 170 (psi)
